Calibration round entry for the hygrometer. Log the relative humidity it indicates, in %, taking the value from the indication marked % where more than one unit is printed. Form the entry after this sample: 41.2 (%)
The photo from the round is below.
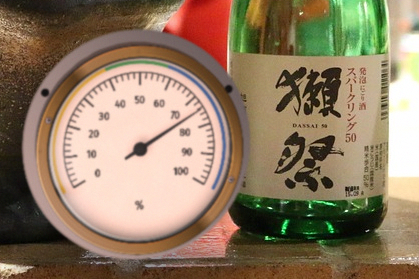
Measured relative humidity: 74 (%)
